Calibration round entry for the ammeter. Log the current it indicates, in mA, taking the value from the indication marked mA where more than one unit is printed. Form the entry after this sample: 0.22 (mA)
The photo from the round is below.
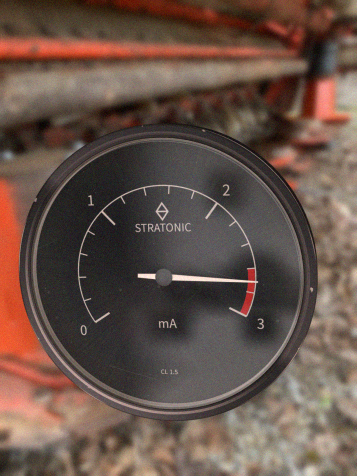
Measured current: 2.7 (mA)
